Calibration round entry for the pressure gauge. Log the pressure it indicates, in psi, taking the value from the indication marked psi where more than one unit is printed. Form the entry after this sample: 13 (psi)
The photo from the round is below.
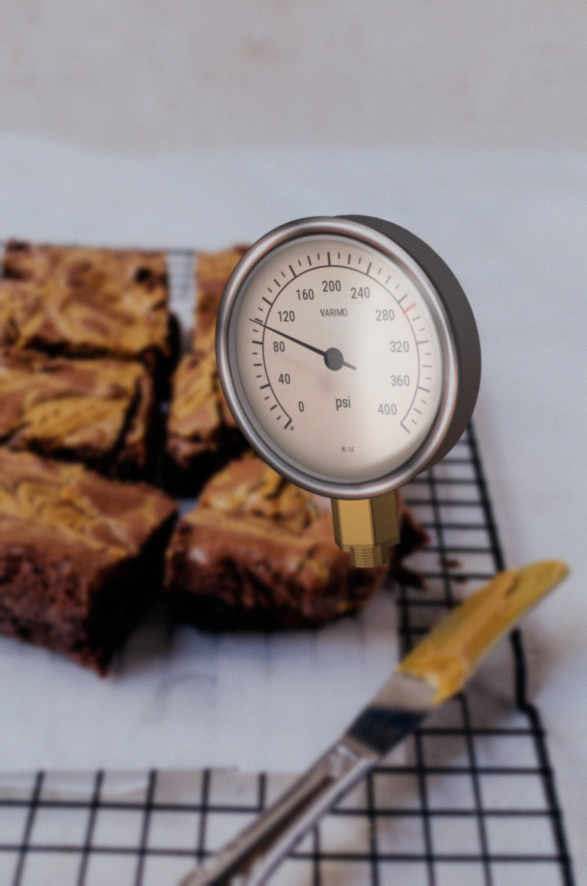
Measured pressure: 100 (psi)
